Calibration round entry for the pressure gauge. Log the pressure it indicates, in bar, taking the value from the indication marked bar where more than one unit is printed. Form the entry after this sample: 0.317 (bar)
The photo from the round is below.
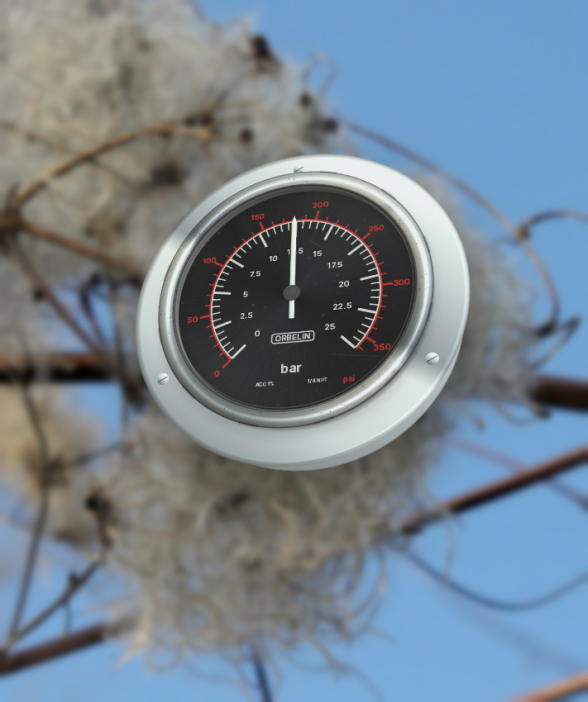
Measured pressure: 12.5 (bar)
